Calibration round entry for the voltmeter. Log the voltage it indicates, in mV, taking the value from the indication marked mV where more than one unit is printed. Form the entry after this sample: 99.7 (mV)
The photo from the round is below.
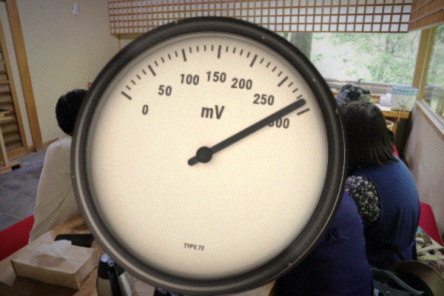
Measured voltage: 290 (mV)
